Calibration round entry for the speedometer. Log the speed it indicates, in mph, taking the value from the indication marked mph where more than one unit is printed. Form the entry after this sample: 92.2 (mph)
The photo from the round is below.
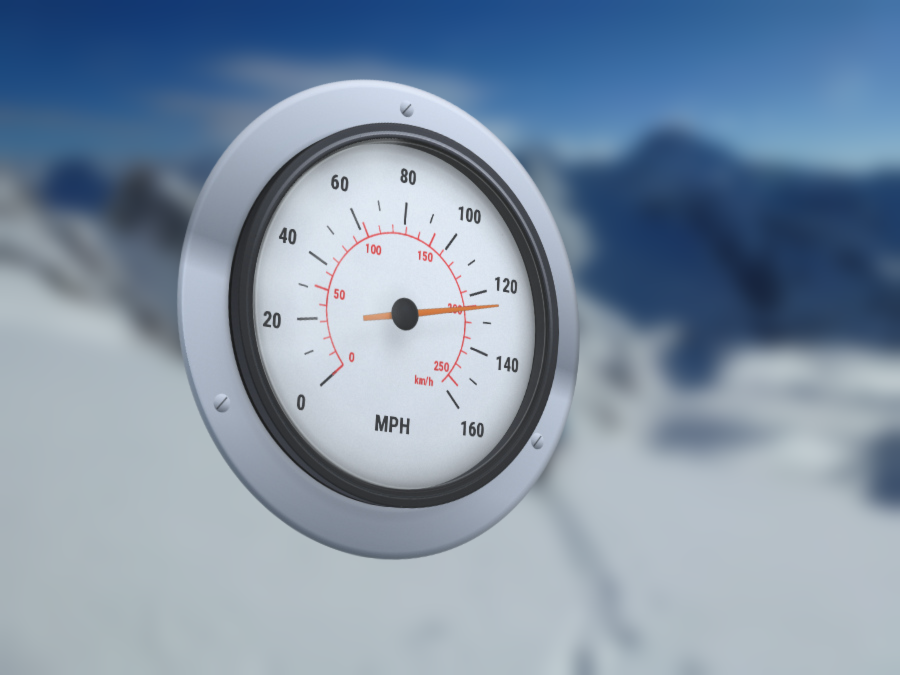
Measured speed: 125 (mph)
